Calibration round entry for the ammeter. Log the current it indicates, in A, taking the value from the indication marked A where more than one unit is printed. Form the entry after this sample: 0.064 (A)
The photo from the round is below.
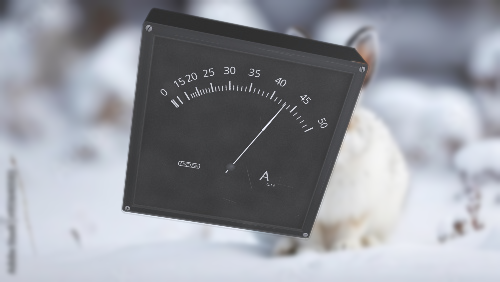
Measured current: 43 (A)
